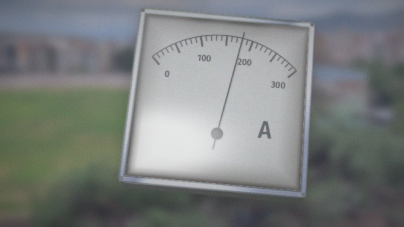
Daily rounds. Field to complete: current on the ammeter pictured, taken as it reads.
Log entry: 180 A
